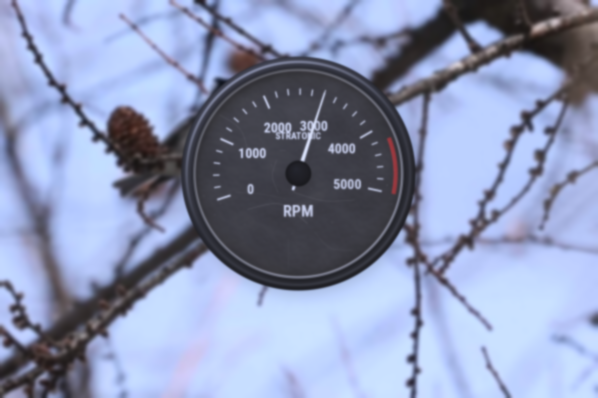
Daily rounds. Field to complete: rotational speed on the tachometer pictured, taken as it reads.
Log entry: 3000 rpm
